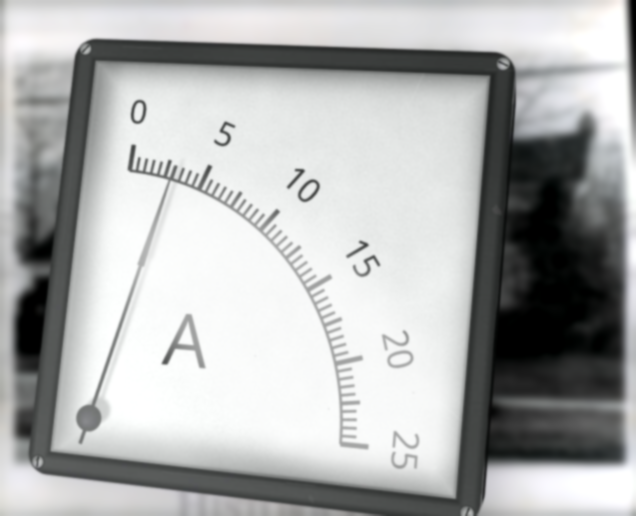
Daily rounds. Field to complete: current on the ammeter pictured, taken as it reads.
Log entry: 3 A
